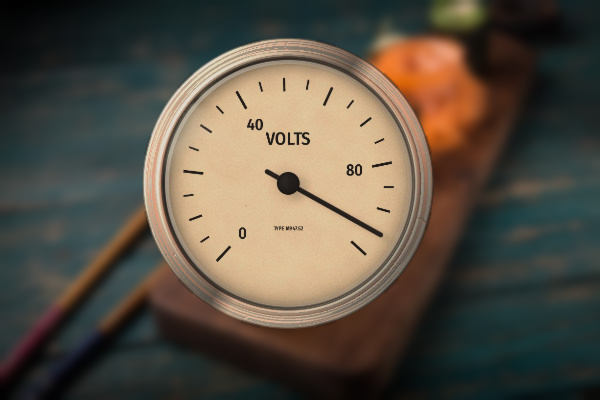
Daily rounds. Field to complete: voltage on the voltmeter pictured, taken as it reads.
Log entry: 95 V
